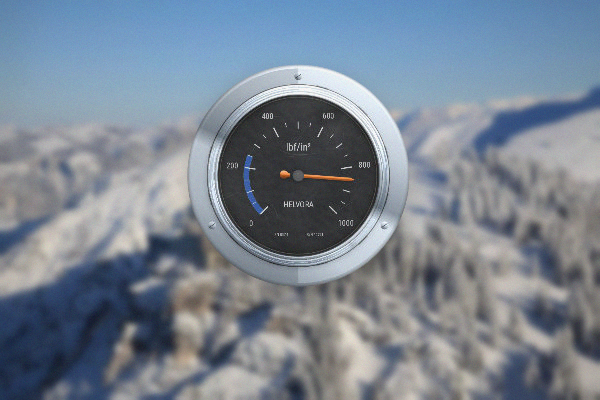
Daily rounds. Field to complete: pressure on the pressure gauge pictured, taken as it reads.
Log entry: 850 psi
